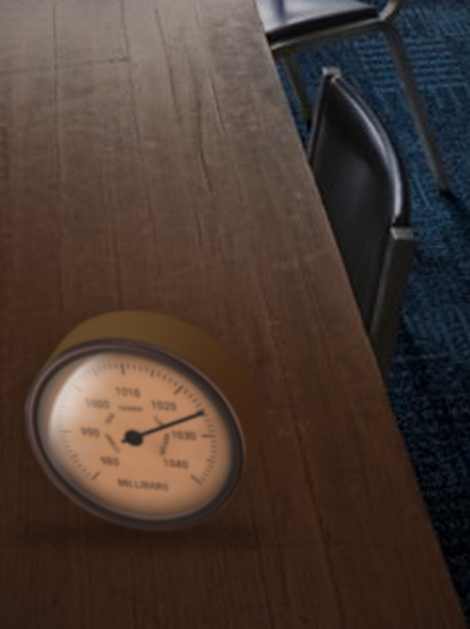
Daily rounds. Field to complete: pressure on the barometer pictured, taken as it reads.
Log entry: 1025 mbar
